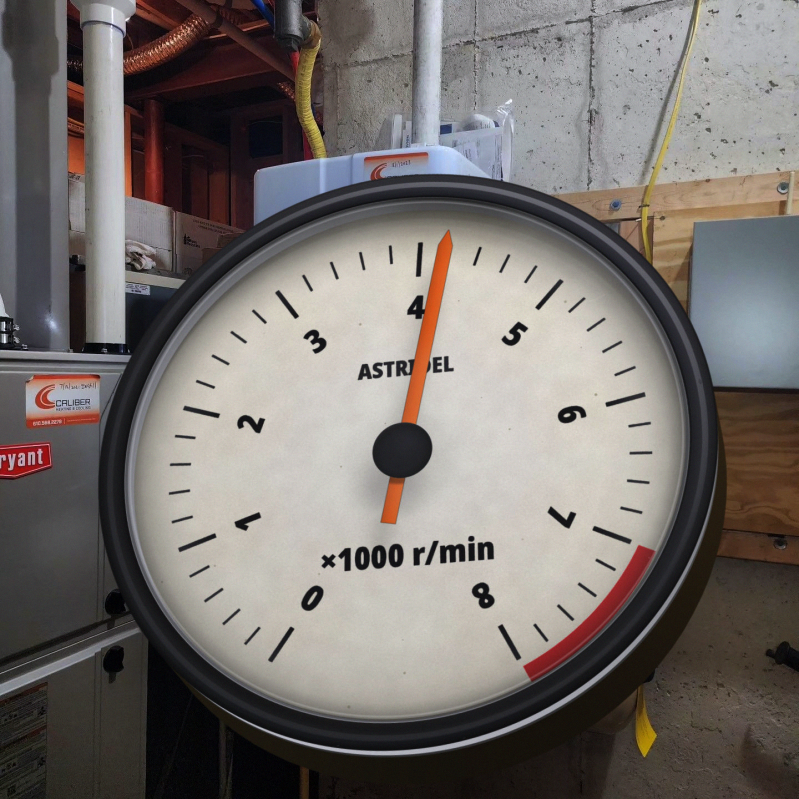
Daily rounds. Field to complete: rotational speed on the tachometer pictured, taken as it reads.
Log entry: 4200 rpm
